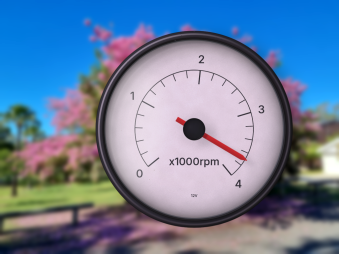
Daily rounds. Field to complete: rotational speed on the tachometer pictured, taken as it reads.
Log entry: 3700 rpm
